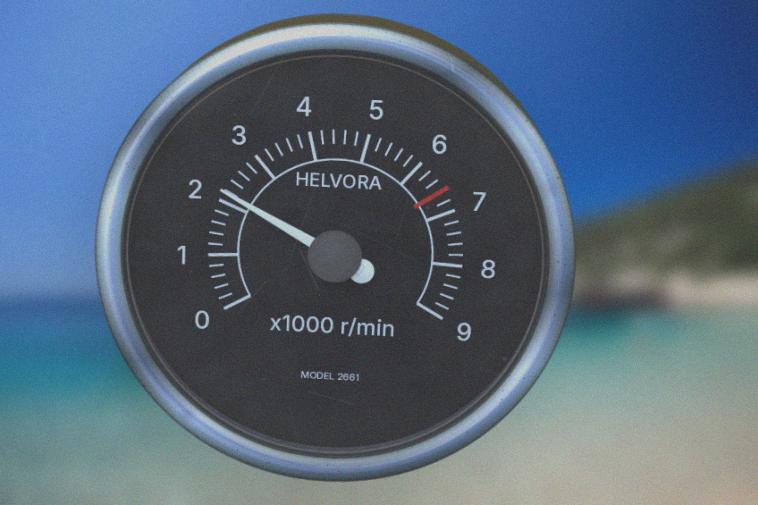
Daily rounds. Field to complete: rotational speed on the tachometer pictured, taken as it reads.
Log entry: 2200 rpm
